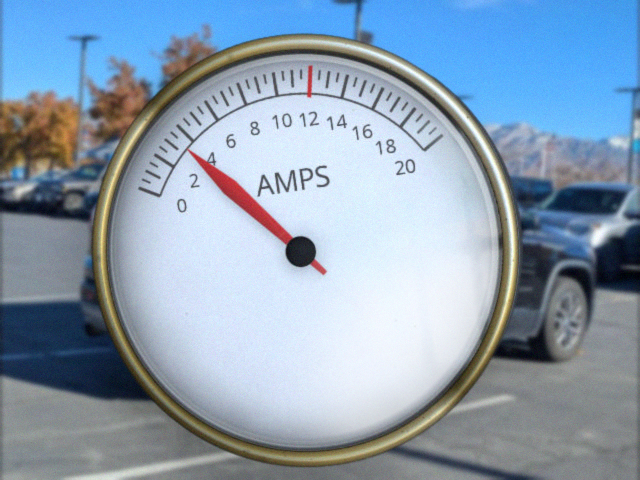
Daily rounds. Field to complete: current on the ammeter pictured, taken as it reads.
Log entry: 3.5 A
